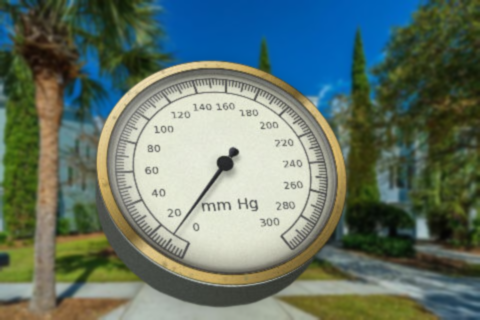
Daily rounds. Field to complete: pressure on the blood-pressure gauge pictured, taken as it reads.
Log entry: 10 mmHg
